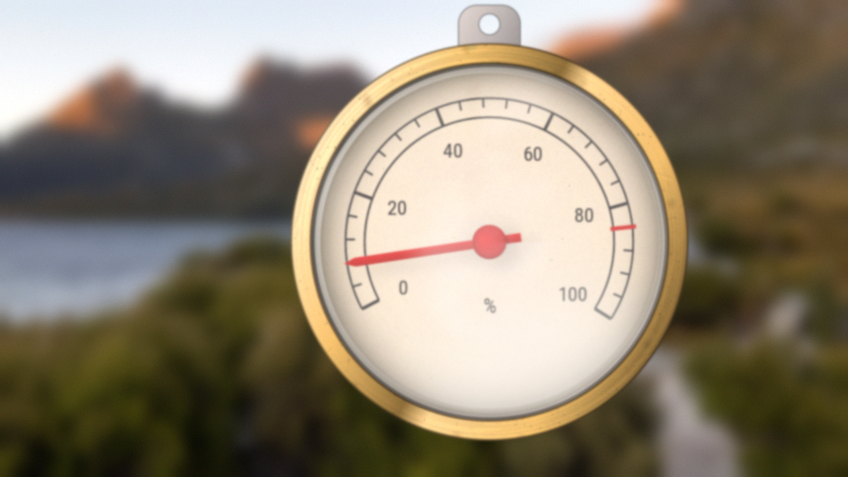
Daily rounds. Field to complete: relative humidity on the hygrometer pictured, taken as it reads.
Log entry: 8 %
